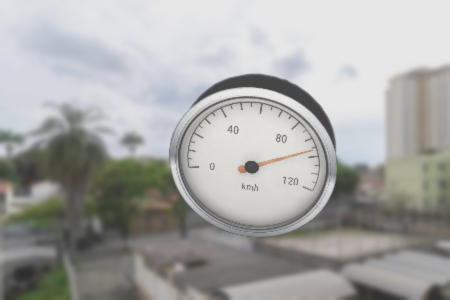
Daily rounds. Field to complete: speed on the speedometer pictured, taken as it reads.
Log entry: 95 km/h
